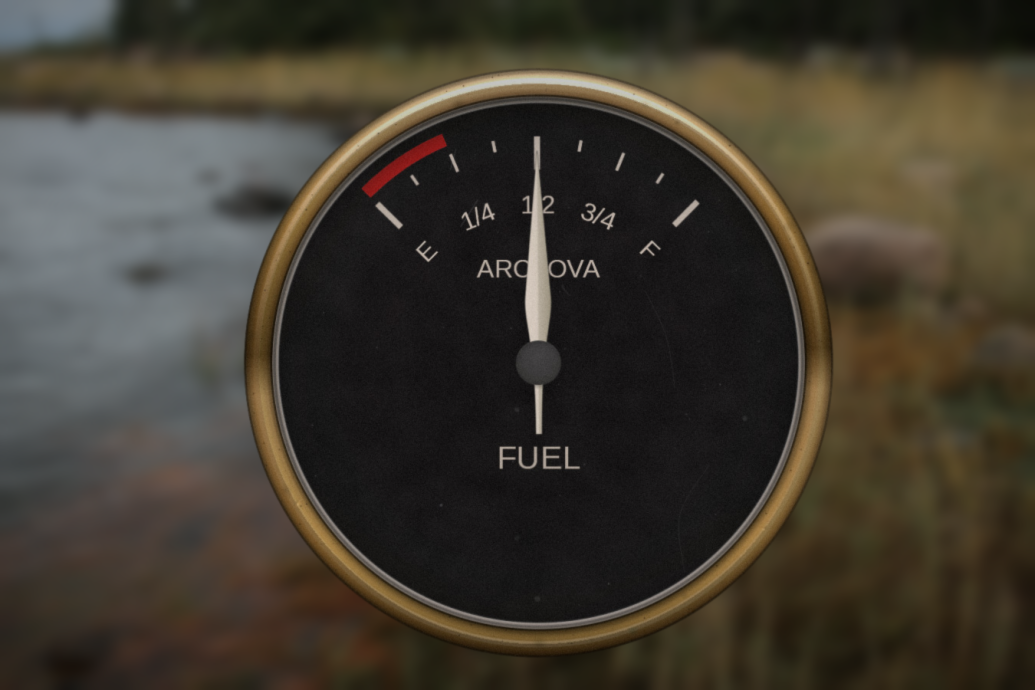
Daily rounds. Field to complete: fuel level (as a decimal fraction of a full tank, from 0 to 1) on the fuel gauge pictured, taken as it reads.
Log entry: 0.5
